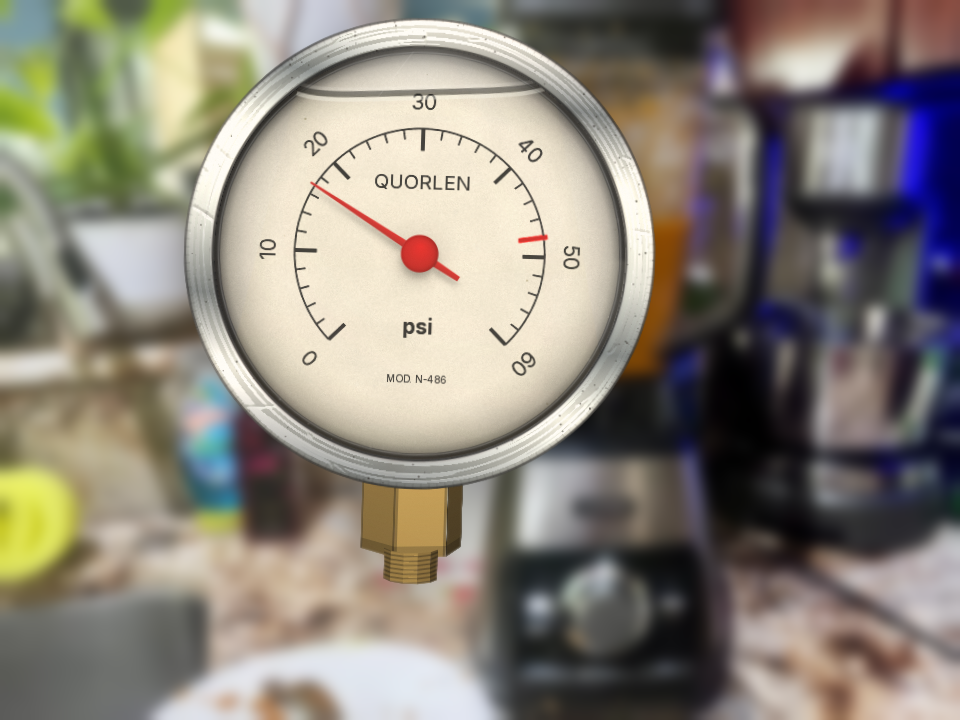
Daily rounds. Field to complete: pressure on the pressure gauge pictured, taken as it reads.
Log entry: 17 psi
